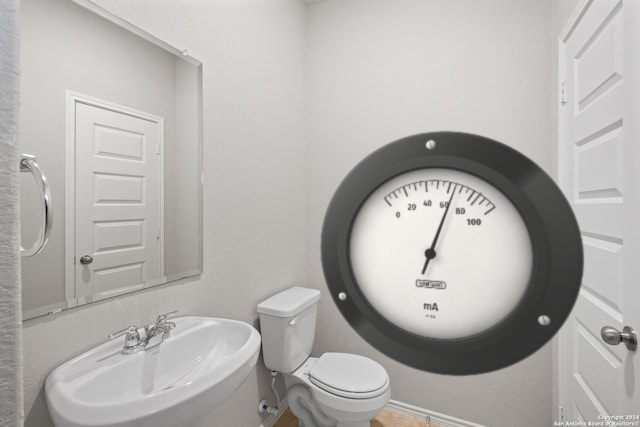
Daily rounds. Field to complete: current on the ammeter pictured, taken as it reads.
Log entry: 65 mA
